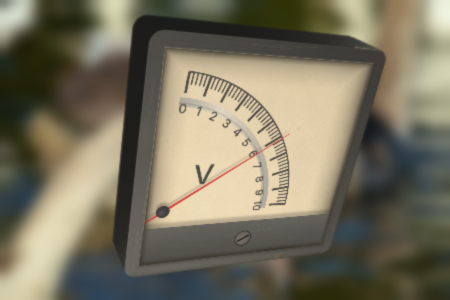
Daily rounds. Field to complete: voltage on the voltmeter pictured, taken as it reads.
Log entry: 6 V
